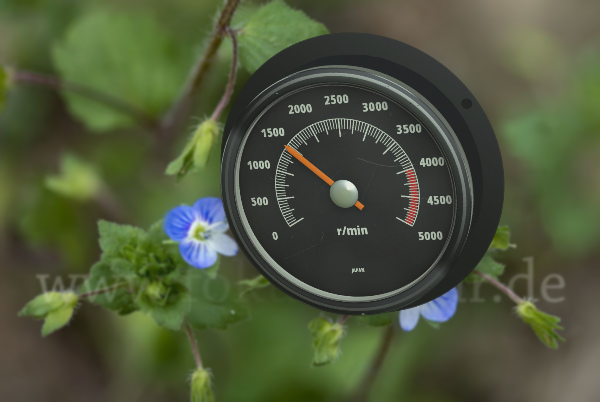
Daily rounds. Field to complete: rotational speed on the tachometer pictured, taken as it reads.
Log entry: 1500 rpm
